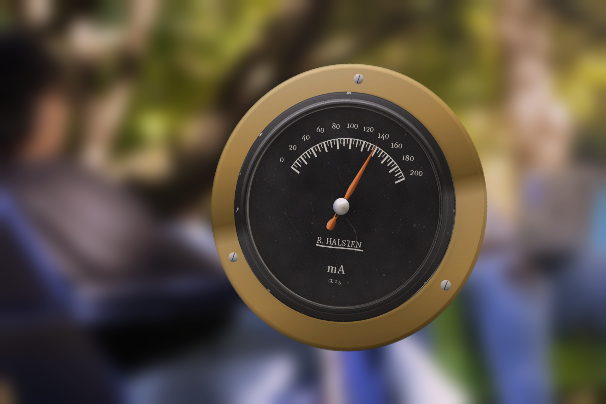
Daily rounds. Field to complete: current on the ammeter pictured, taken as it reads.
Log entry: 140 mA
